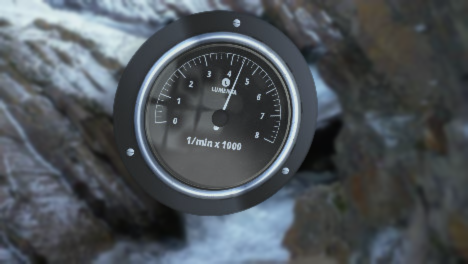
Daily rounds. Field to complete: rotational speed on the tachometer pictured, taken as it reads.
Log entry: 4400 rpm
